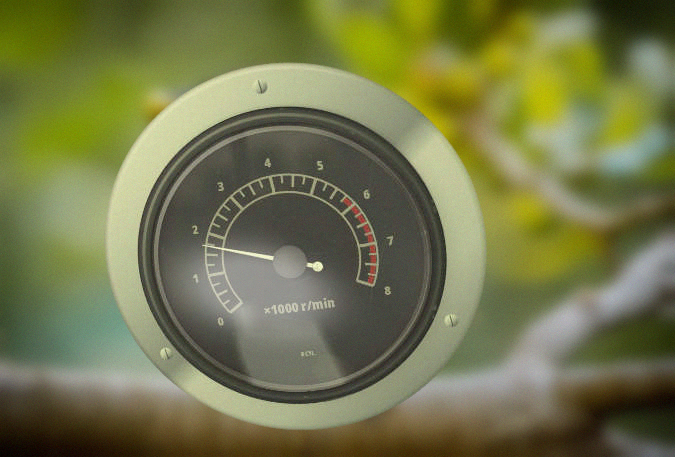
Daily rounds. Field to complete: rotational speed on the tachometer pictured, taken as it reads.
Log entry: 1750 rpm
